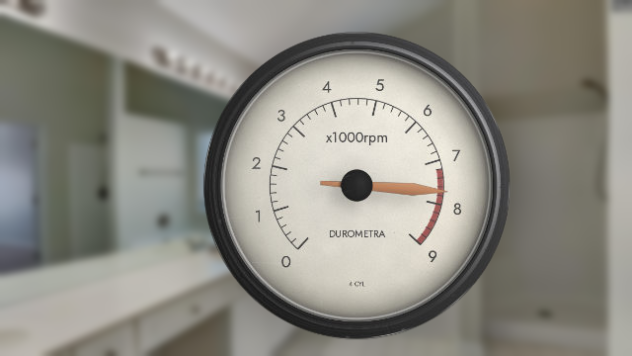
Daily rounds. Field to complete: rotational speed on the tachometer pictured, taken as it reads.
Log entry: 7700 rpm
